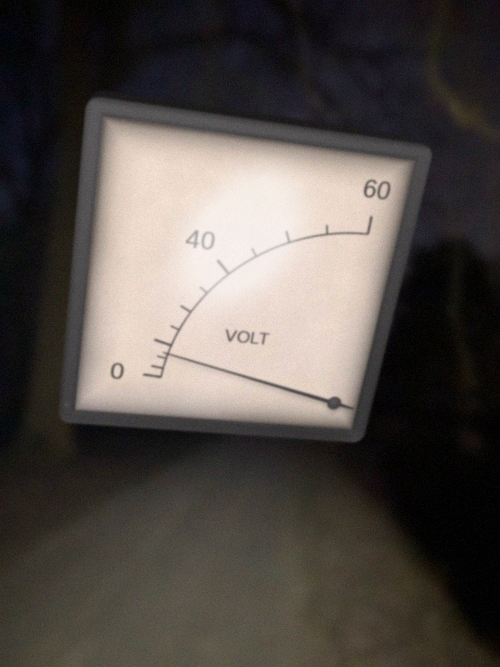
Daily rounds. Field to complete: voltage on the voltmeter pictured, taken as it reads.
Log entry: 17.5 V
